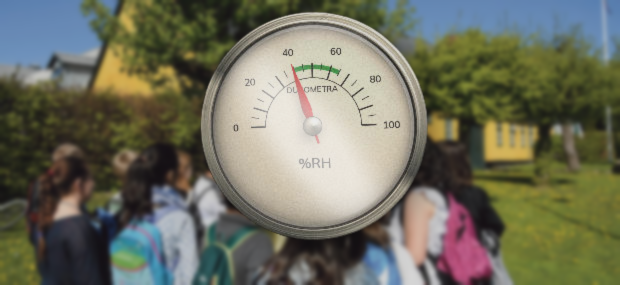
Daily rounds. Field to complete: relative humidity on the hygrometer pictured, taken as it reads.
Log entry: 40 %
